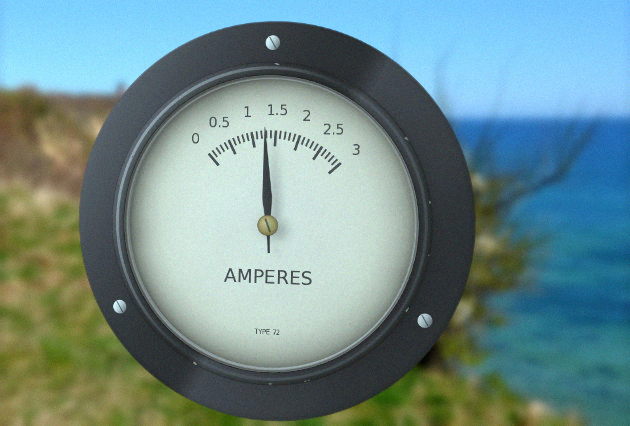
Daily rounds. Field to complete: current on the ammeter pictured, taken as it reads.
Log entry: 1.3 A
